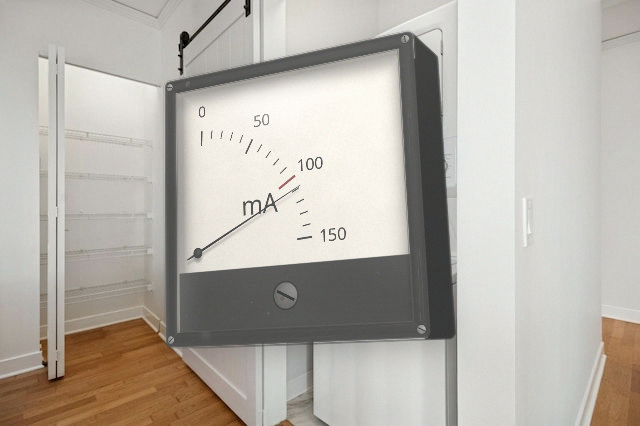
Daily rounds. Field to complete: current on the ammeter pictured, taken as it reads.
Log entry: 110 mA
